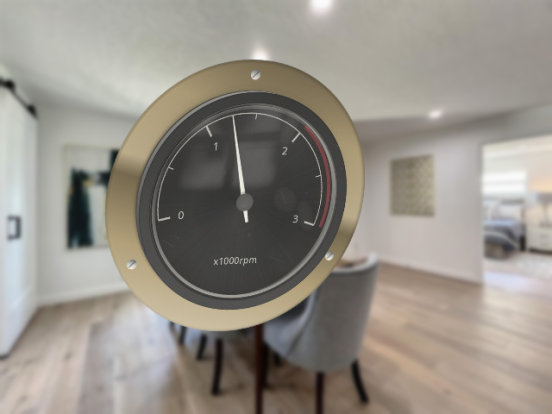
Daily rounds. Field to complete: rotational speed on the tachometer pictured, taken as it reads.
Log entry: 1250 rpm
